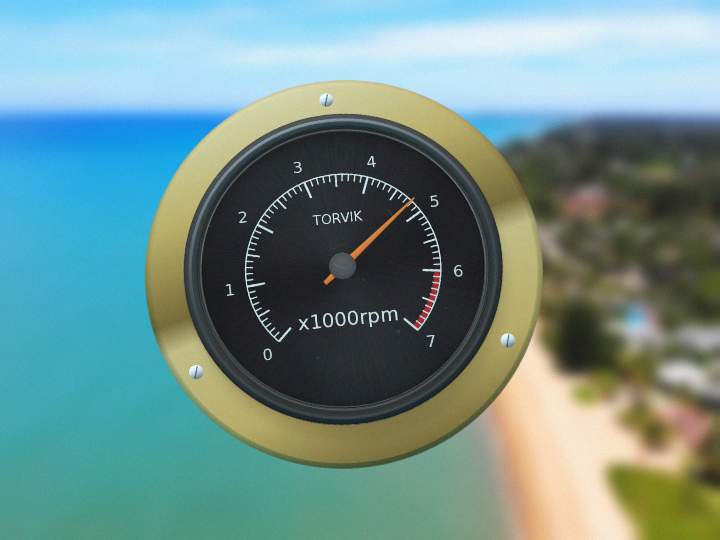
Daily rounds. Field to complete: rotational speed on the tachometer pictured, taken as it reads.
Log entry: 4800 rpm
